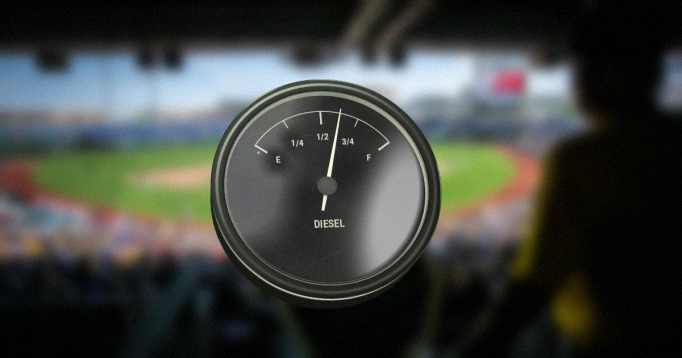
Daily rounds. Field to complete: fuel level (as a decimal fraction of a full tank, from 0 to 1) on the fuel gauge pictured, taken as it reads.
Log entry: 0.625
